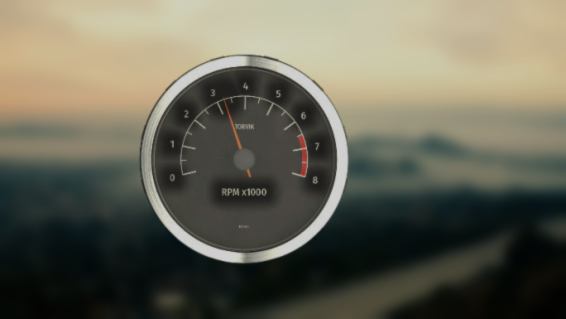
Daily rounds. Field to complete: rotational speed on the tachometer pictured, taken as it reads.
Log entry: 3250 rpm
